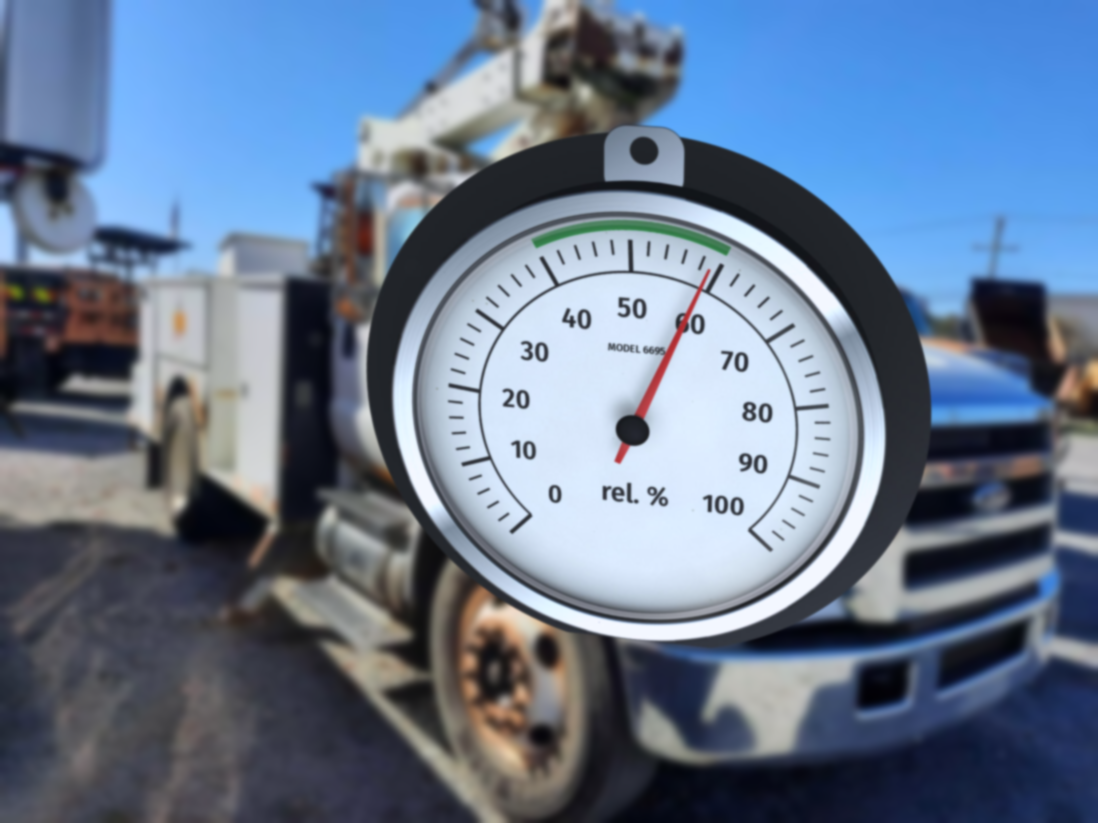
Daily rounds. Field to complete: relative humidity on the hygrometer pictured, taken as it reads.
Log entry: 59 %
